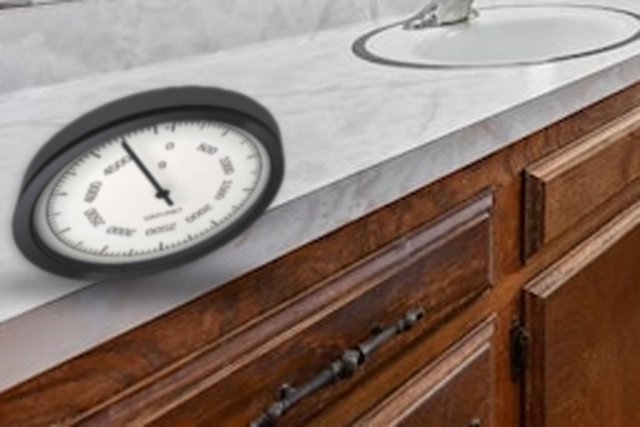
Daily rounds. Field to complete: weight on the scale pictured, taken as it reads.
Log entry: 4750 g
